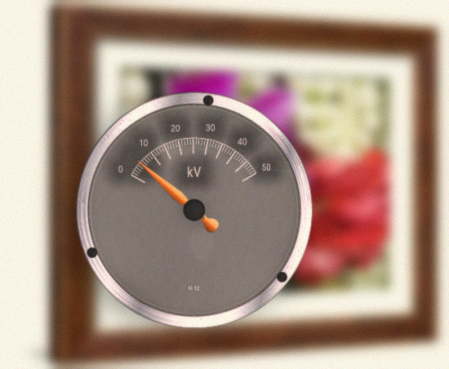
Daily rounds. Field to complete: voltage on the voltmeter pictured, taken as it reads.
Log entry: 5 kV
